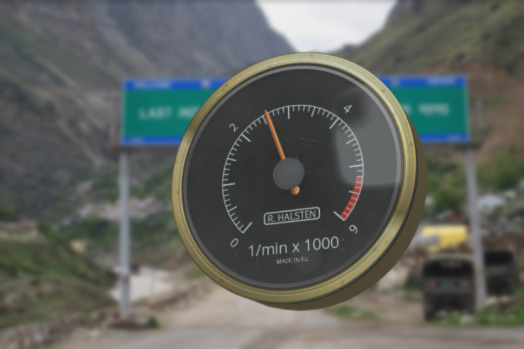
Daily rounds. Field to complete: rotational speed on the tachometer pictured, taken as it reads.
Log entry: 2600 rpm
